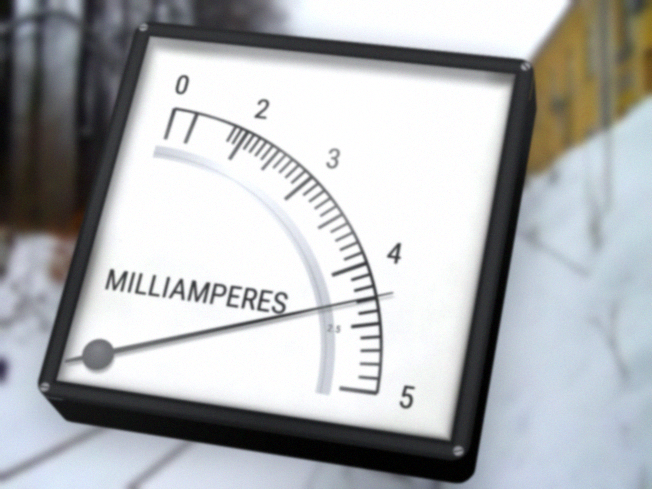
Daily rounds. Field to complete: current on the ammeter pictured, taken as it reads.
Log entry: 4.3 mA
